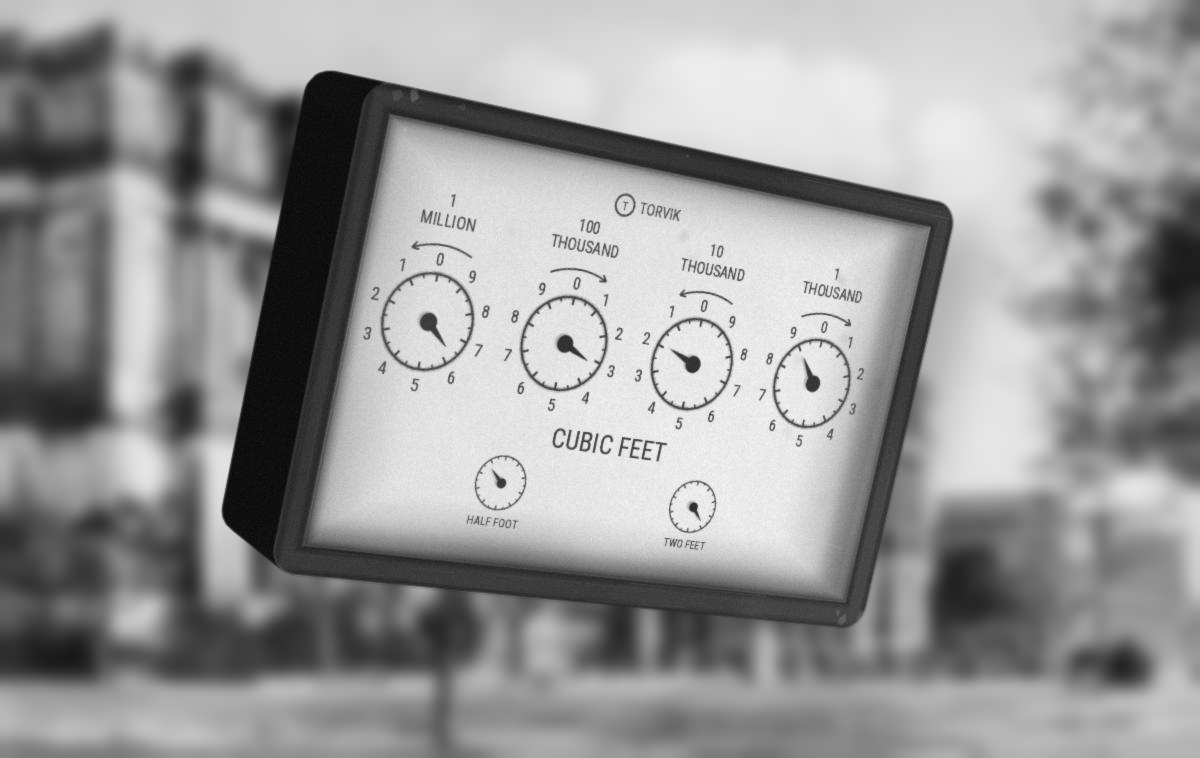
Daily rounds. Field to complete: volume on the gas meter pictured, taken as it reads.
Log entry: 631900 ft³
